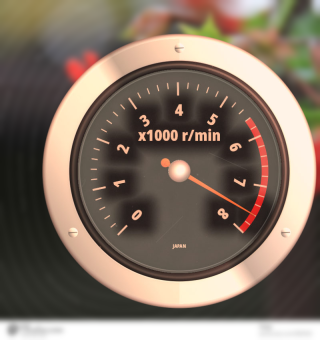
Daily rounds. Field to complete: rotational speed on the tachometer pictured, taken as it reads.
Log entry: 7600 rpm
